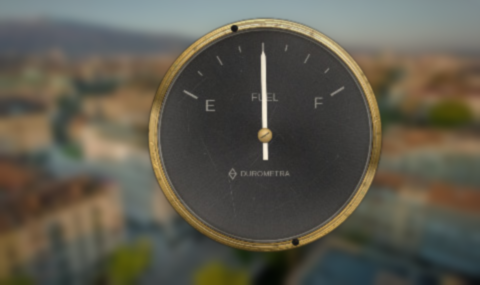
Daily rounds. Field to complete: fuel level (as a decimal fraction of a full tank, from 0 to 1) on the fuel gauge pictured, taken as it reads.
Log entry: 0.5
